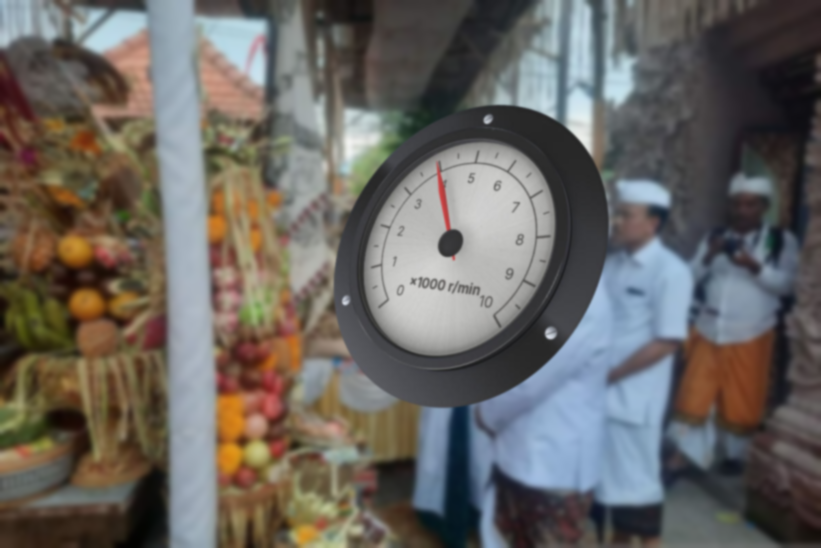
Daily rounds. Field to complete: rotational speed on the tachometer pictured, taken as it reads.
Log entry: 4000 rpm
